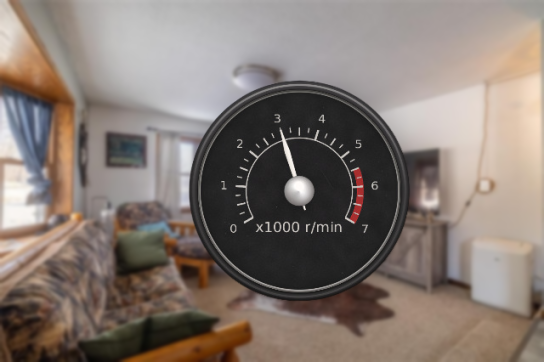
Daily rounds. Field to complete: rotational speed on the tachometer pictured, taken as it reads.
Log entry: 3000 rpm
